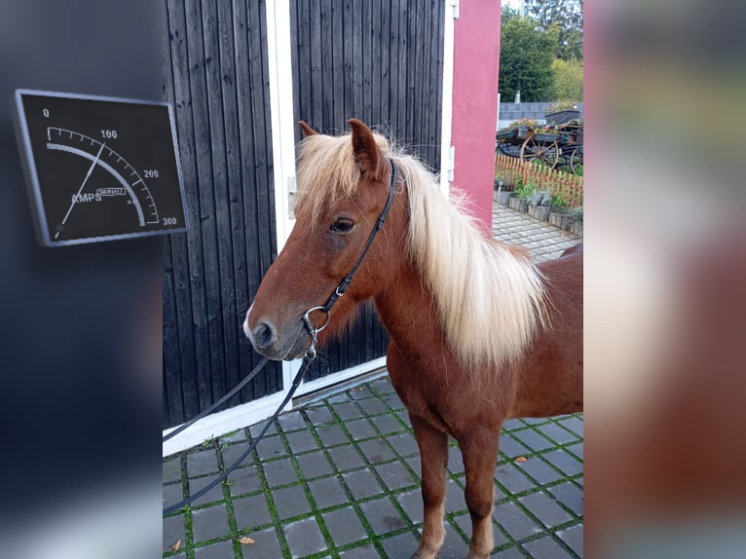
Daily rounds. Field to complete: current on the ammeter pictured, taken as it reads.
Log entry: 100 A
